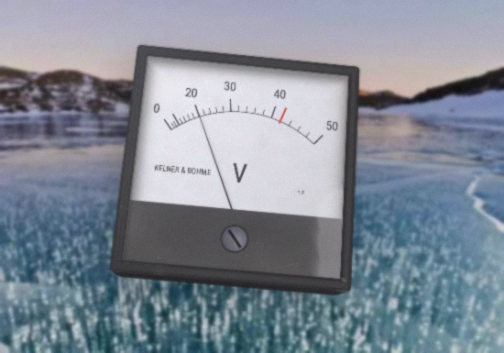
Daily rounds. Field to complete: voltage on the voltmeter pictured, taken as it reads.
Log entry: 20 V
